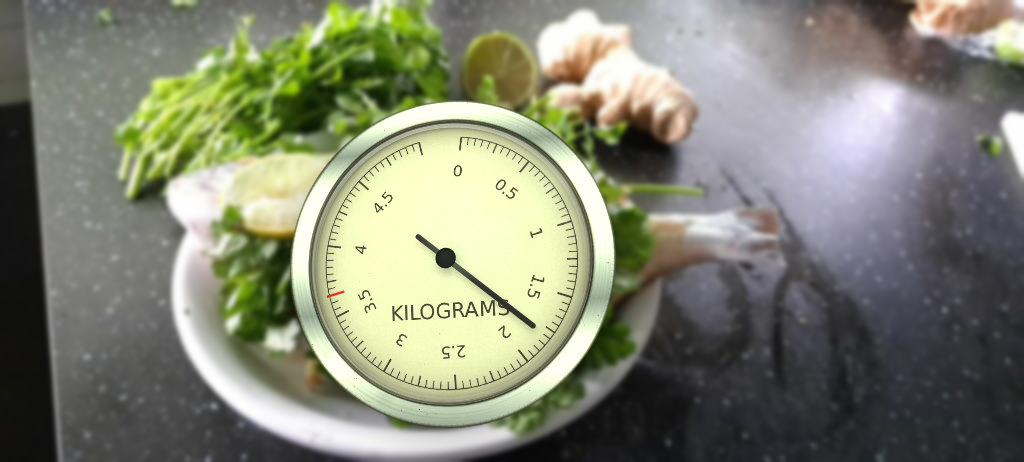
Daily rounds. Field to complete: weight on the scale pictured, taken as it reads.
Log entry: 1.8 kg
